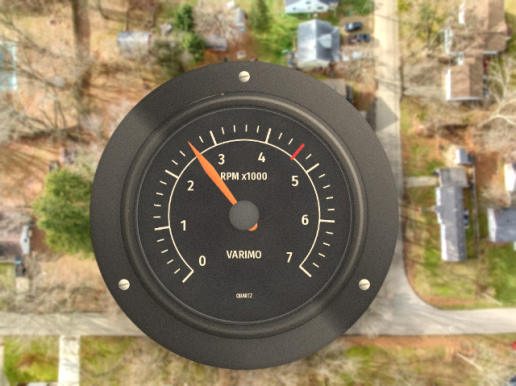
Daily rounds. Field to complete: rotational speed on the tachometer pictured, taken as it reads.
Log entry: 2600 rpm
